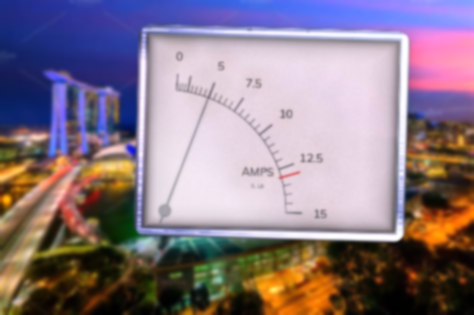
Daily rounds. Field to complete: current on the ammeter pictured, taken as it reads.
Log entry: 5 A
